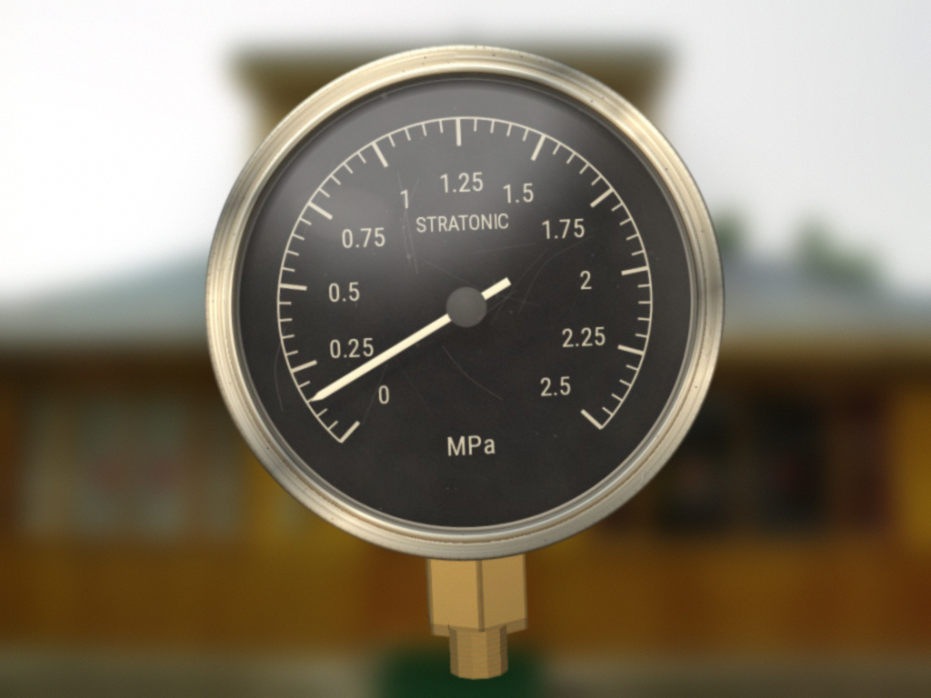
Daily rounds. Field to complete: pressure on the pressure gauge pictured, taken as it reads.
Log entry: 0.15 MPa
